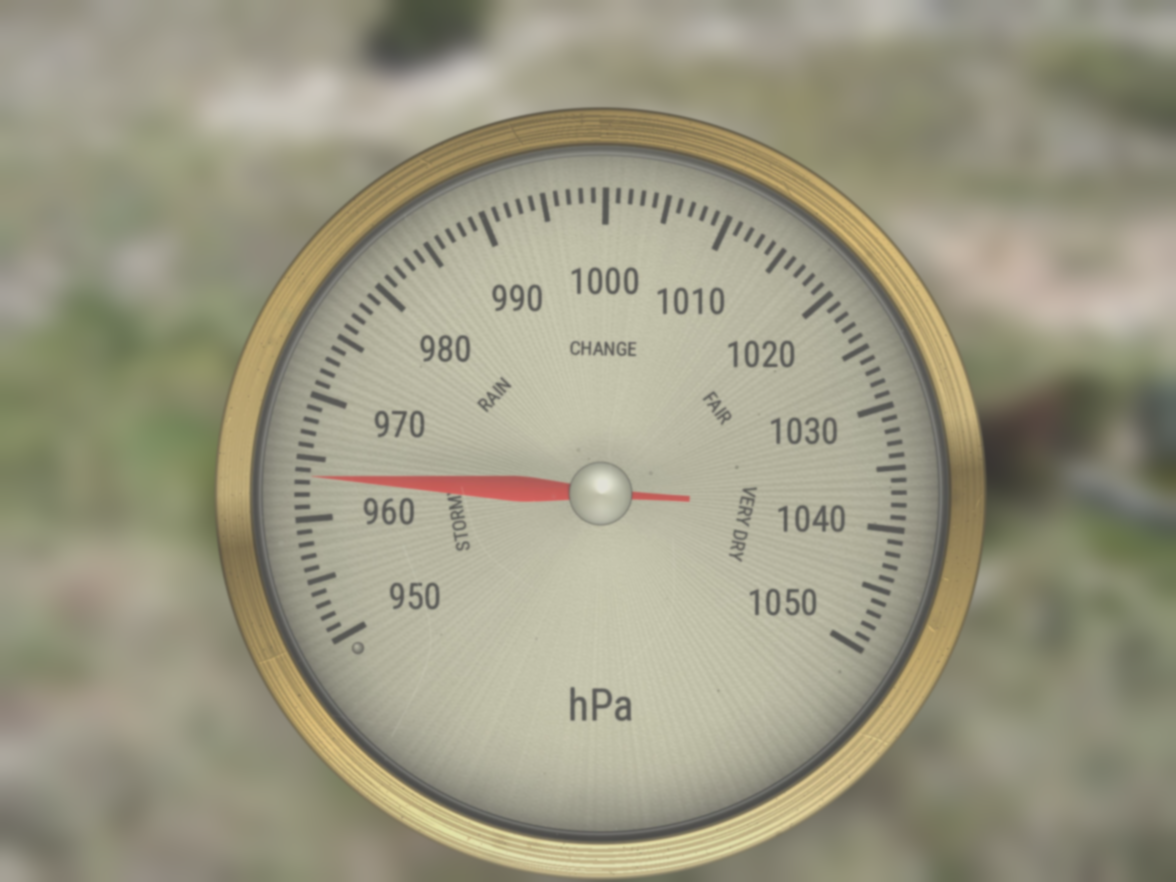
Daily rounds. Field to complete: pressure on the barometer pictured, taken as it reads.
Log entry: 963.5 hPa
